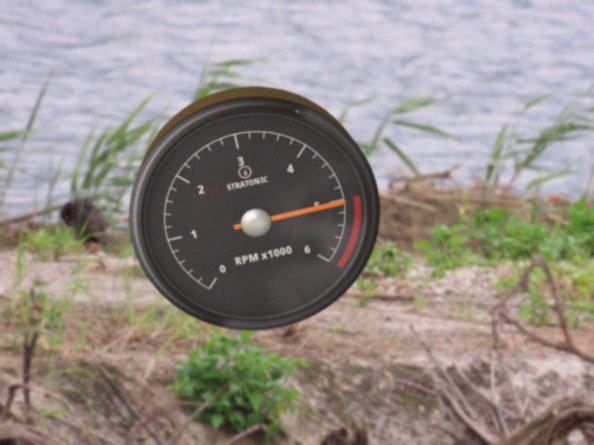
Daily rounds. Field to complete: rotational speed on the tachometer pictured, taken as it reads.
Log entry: 5000 rpm
